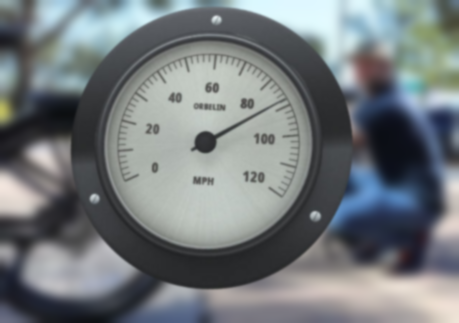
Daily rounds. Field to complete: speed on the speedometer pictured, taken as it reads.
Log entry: 88 mph
